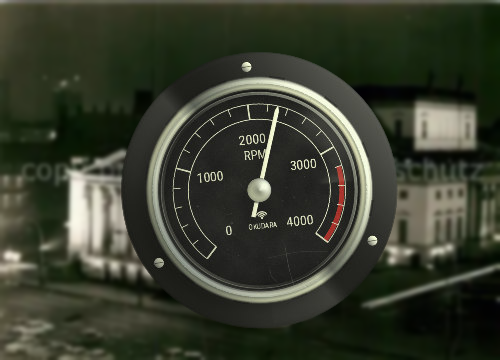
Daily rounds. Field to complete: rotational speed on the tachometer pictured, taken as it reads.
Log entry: 2300 rpm
